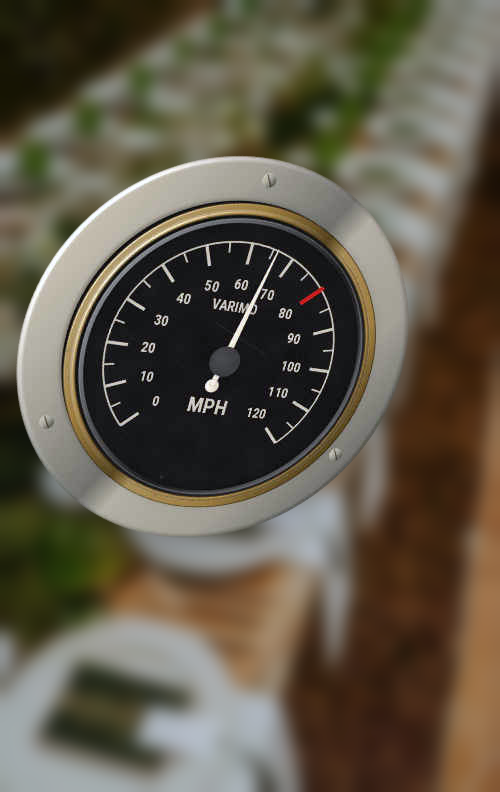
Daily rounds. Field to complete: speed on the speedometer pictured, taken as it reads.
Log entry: 65 mph
